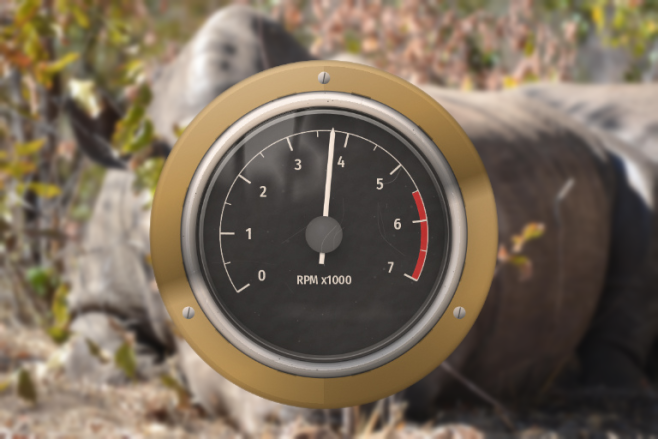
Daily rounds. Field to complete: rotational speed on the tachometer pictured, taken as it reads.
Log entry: 3750 rpm
